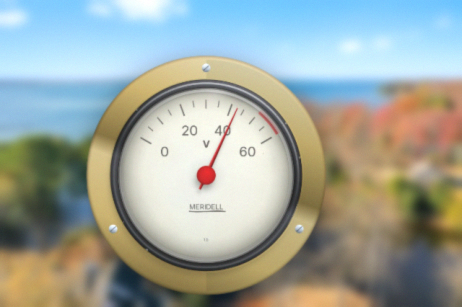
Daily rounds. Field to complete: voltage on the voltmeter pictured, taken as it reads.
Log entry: 42.5 V
